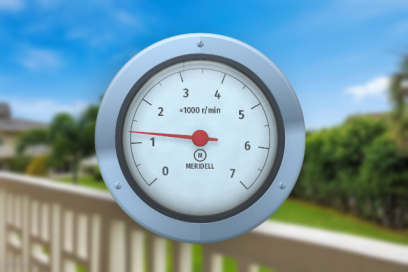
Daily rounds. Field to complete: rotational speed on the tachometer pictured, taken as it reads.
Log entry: 1250 rpm
